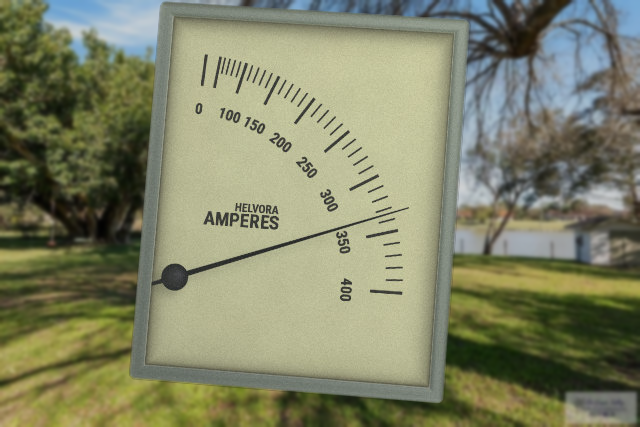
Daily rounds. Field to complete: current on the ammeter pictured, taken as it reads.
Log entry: 335 A
